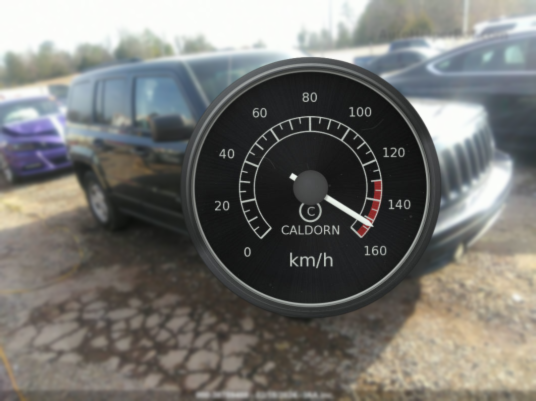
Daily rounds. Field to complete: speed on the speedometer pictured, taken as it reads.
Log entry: 152.5 km/h
